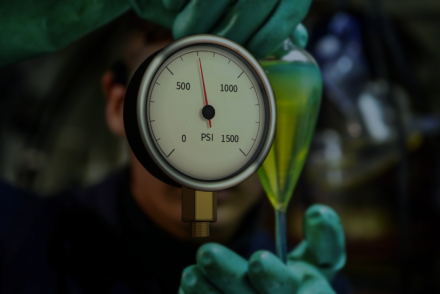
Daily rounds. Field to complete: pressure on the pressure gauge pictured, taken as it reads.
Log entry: 700 psi
